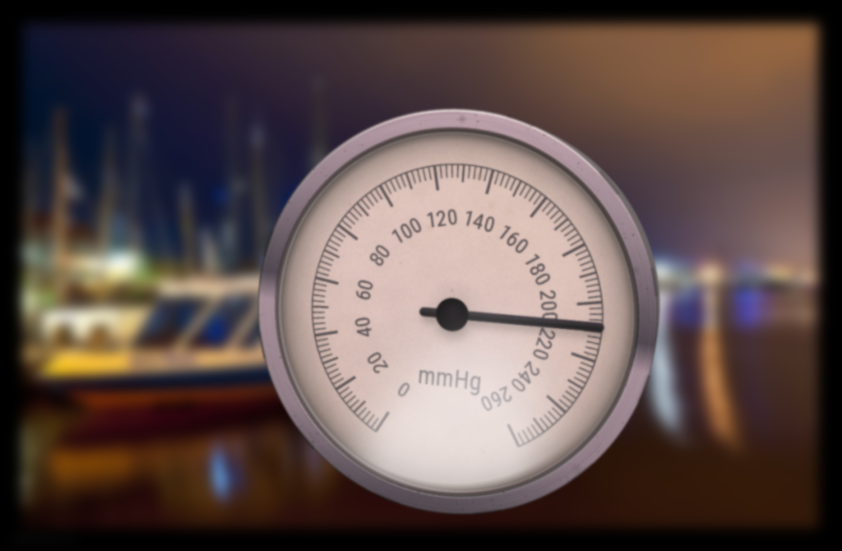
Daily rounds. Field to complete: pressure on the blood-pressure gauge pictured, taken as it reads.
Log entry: 208 mmHg
